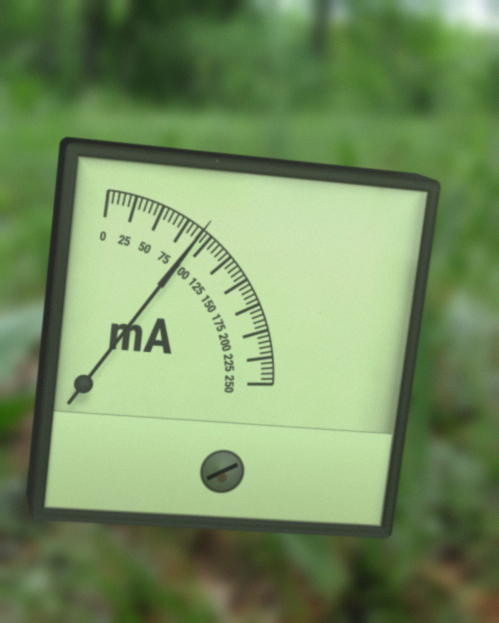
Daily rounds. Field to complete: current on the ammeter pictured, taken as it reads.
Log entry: 90 mA
